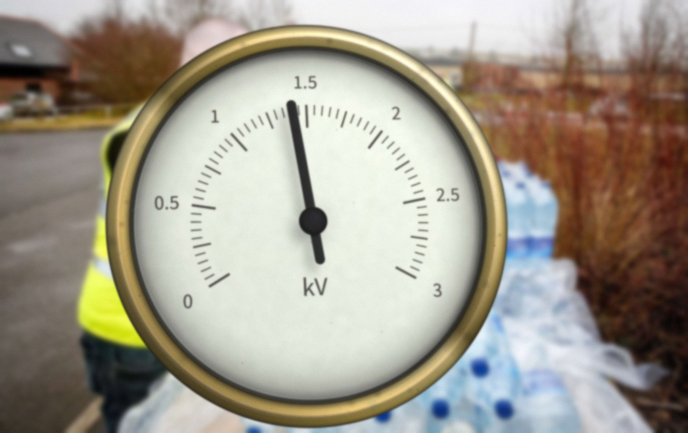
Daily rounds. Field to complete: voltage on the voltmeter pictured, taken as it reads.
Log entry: 1.4 kV
